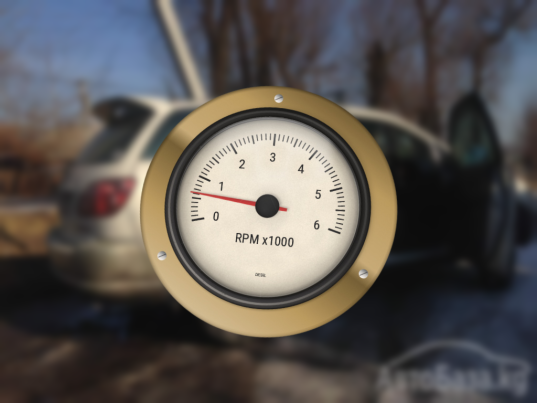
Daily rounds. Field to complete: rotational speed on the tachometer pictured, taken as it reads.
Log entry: 600 rpm
